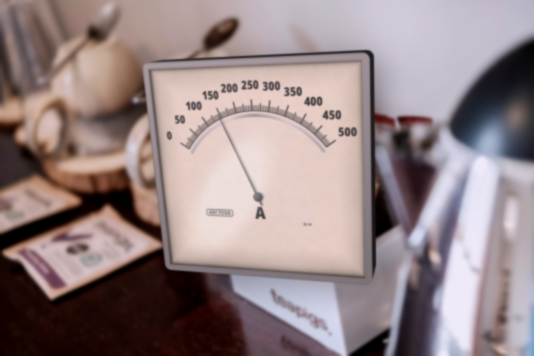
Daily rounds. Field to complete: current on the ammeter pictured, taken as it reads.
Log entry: 150 A
